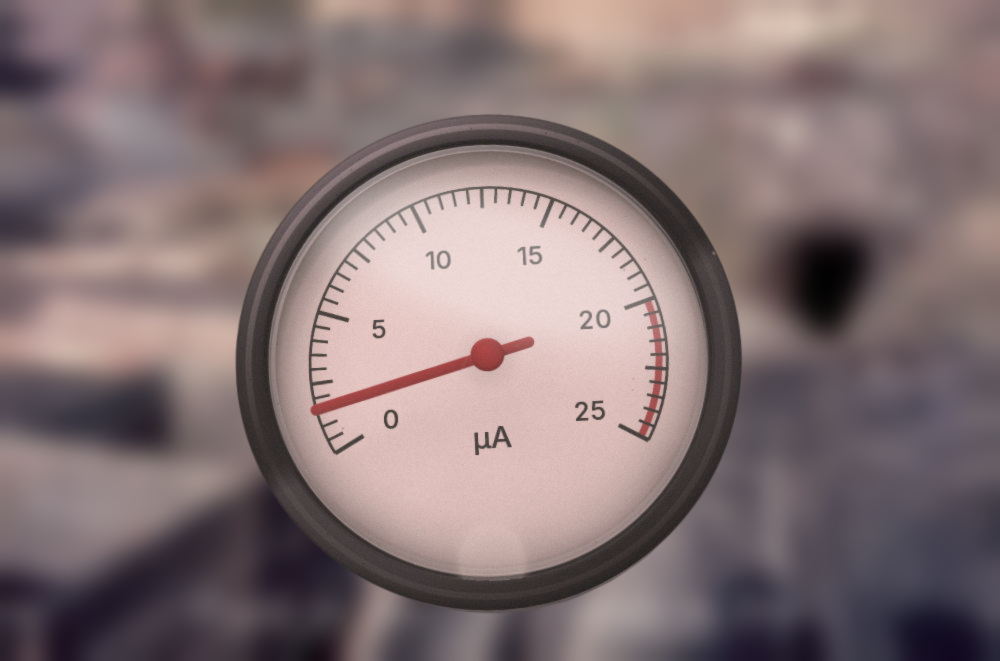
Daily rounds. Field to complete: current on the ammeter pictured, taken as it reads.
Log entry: 1.5 µA
